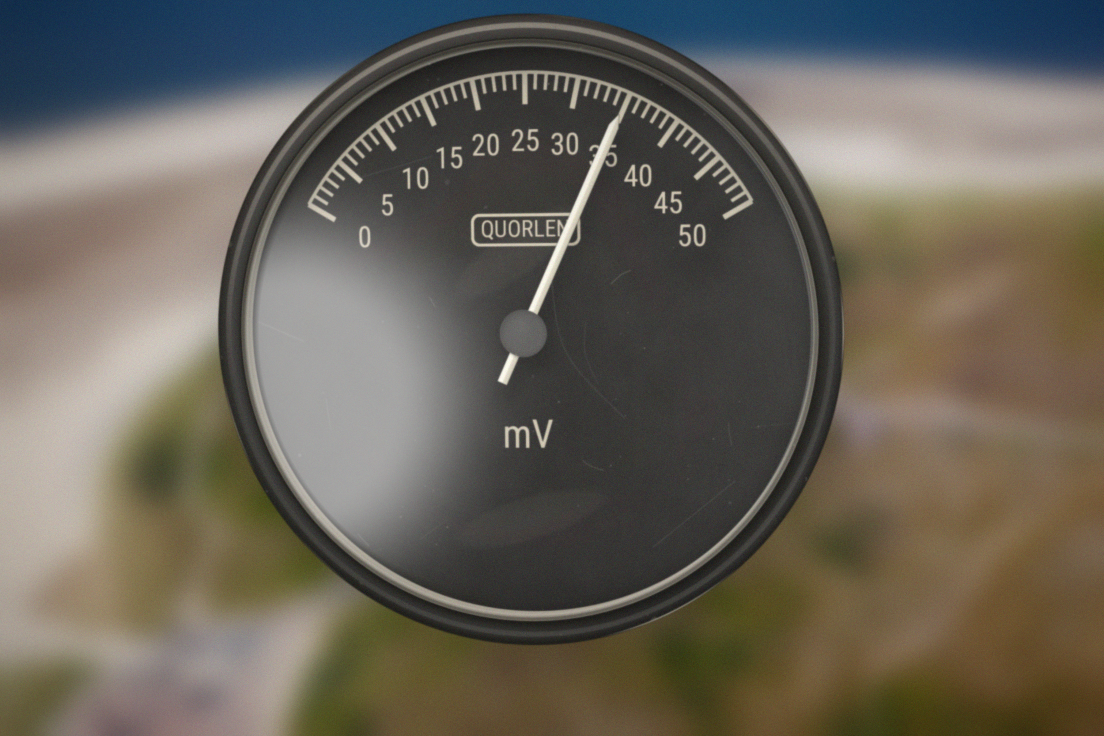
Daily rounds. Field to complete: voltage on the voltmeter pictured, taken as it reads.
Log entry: 35 mV
